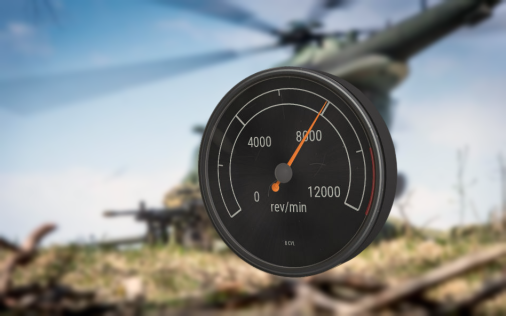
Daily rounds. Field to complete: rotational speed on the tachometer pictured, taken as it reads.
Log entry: 8000 rpm
